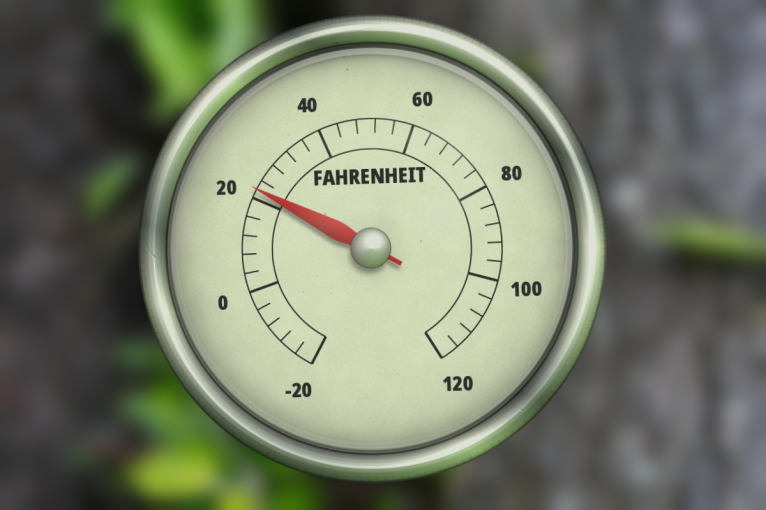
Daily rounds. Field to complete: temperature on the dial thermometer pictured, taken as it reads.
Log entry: 22 °F
